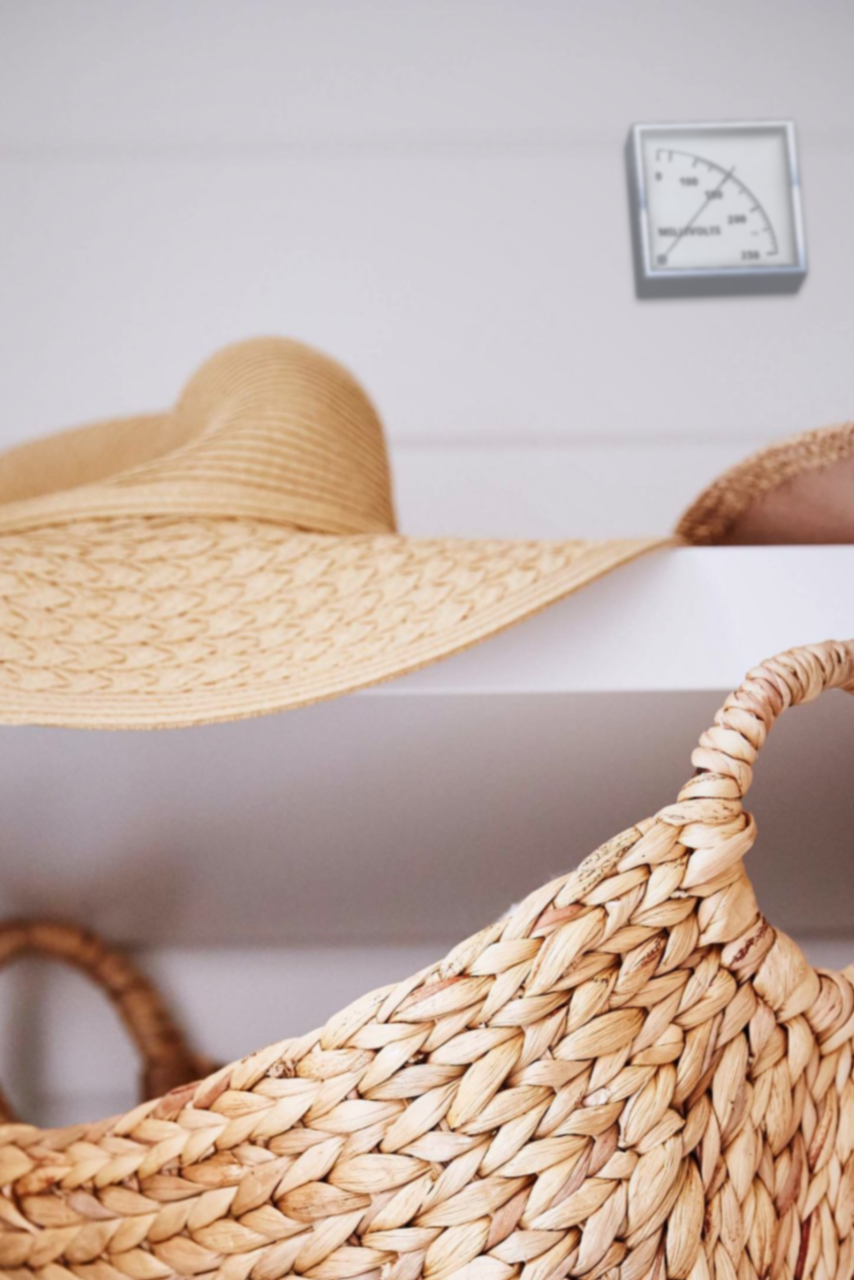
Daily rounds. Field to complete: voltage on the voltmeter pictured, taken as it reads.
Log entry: 150 mV
